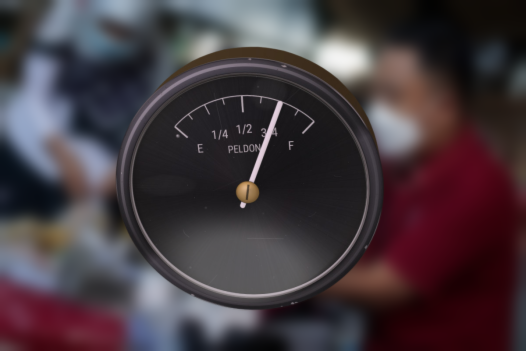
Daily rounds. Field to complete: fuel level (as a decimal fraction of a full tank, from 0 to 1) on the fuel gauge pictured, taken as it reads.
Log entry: 0.75
